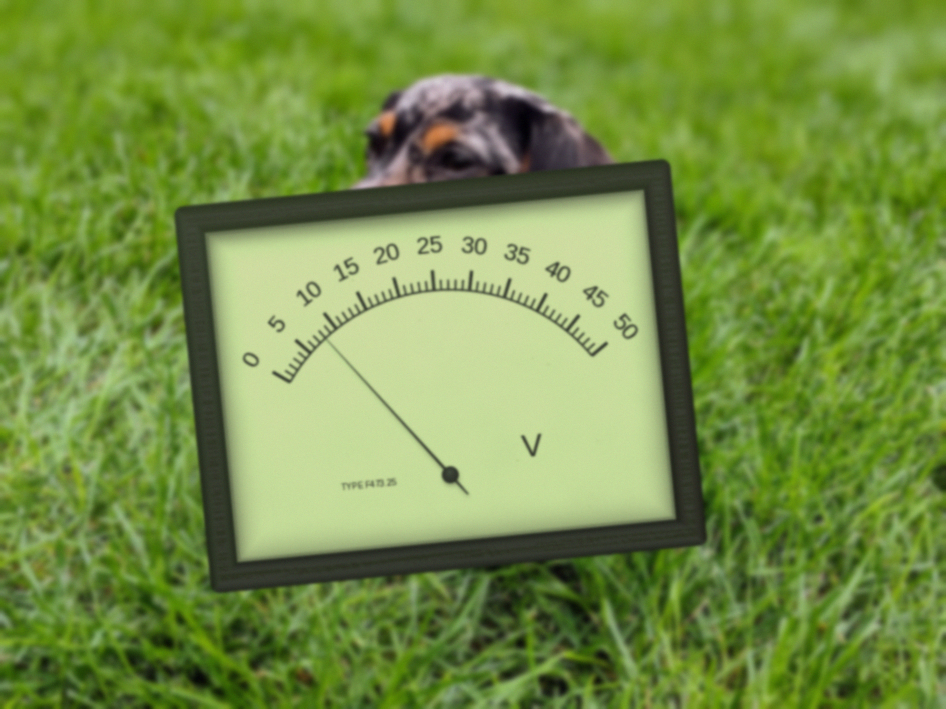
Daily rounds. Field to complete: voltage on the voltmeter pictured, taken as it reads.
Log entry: 8 V
